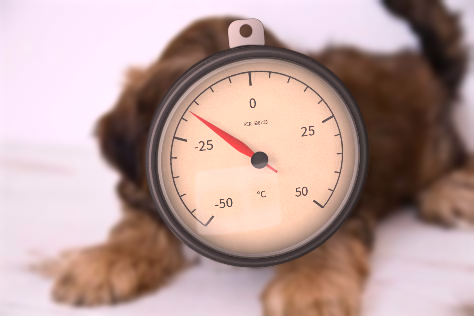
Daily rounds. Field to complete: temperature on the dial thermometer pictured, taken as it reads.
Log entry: -17.5 °C
